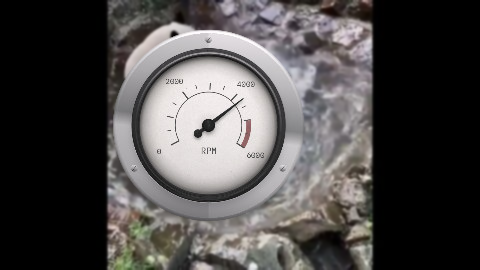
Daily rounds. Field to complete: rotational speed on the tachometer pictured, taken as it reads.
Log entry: 4250 rpm
